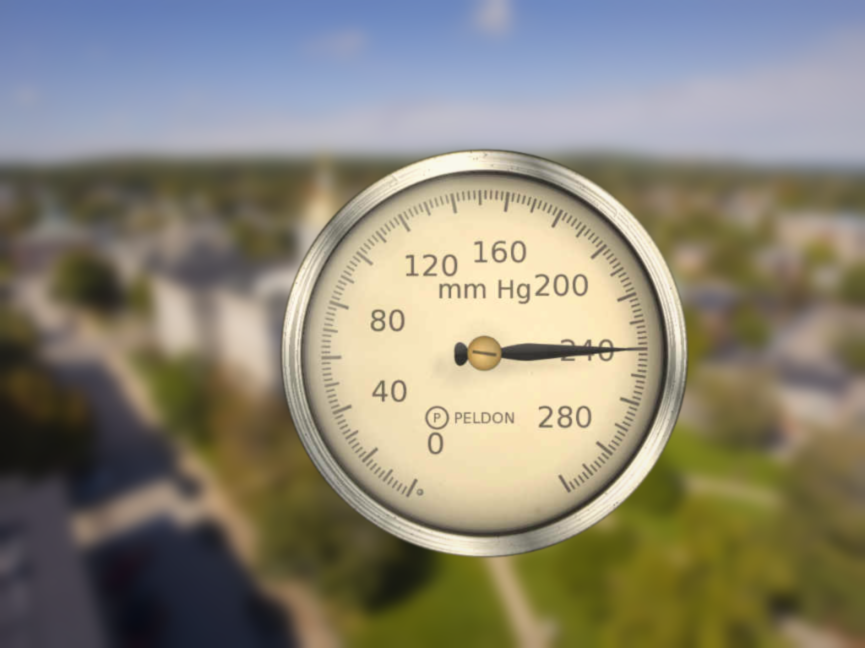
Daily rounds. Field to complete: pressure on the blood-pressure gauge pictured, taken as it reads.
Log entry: 240 mmHg
